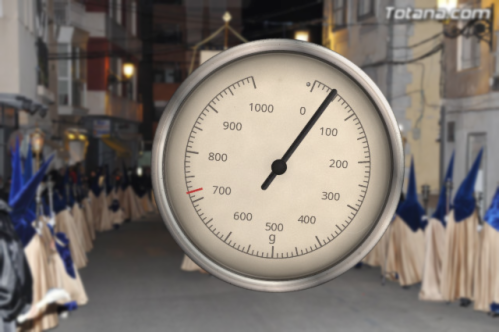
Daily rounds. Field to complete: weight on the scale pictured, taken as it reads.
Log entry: 40 g
